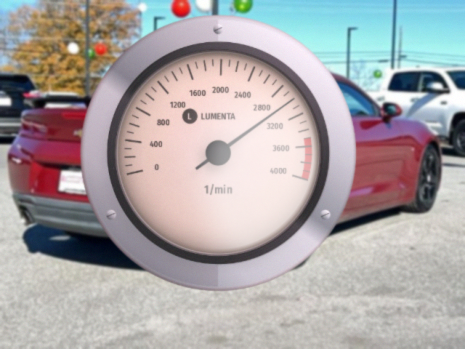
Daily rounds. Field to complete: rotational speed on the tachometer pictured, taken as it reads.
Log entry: 3000 rpm
